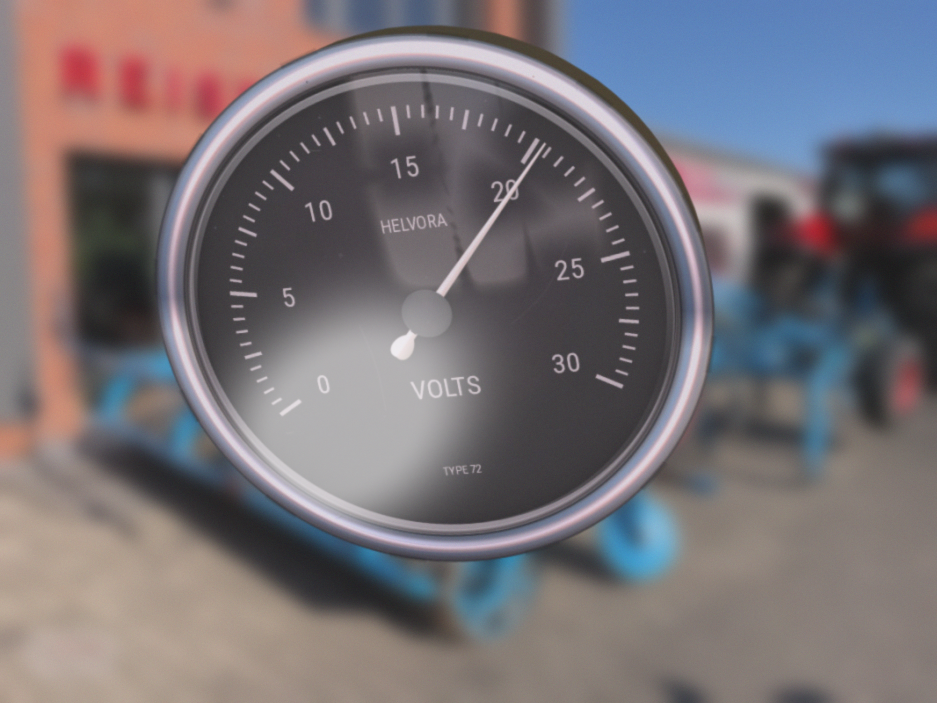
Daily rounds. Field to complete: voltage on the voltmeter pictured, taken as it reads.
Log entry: 20.25 V
